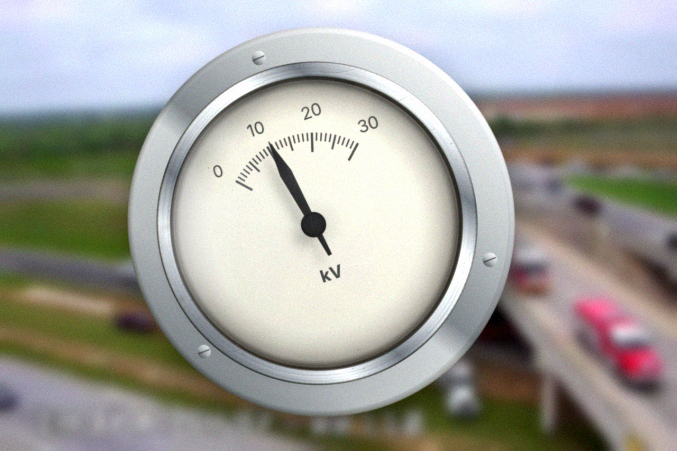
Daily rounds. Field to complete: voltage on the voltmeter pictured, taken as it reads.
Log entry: 11 kV
